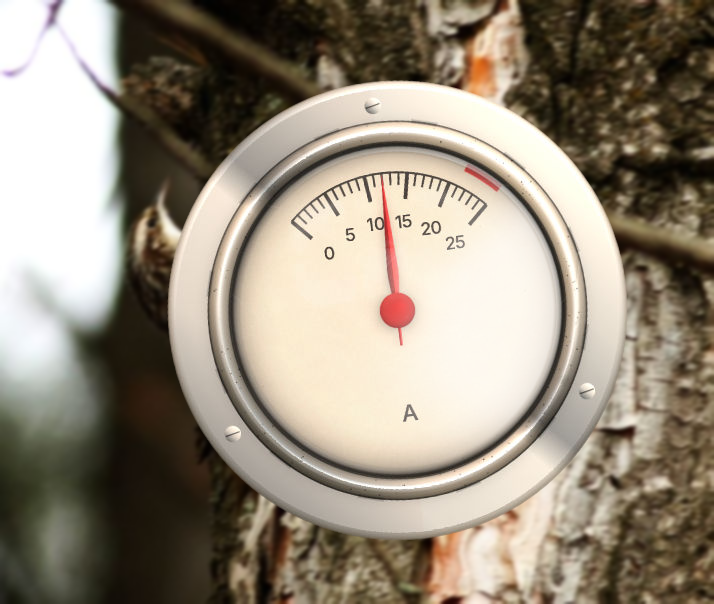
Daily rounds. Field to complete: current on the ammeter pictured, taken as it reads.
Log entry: 12 A
